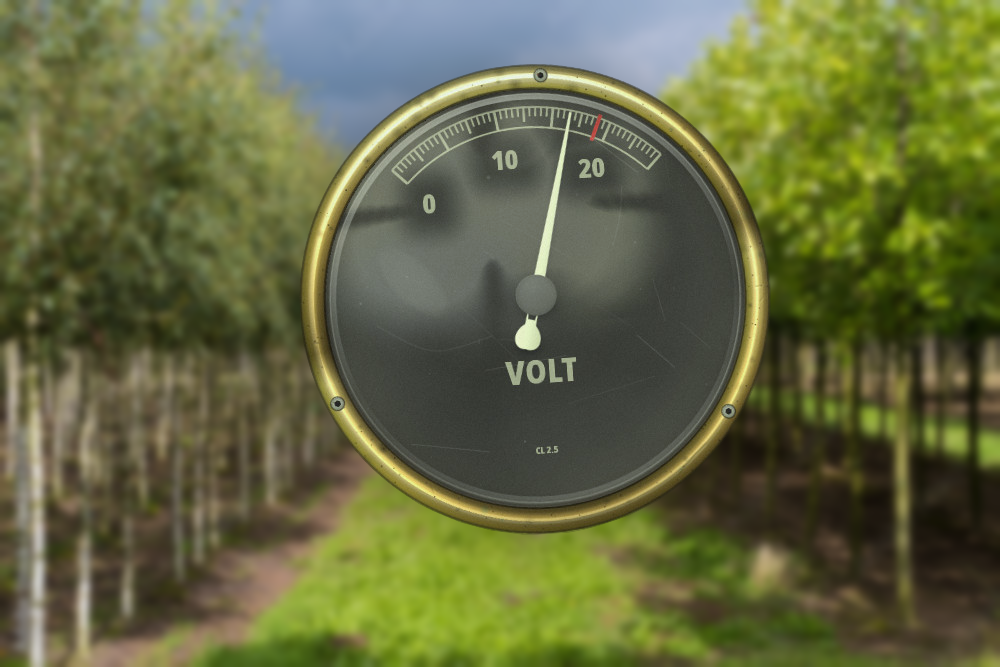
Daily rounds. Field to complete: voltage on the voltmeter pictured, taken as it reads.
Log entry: 16.5 V
